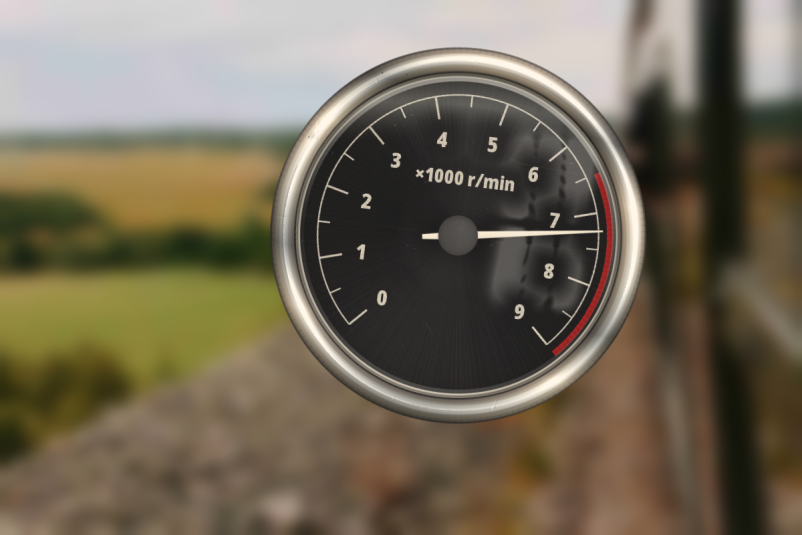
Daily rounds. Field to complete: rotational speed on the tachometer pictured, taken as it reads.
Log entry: 7250 rpm
